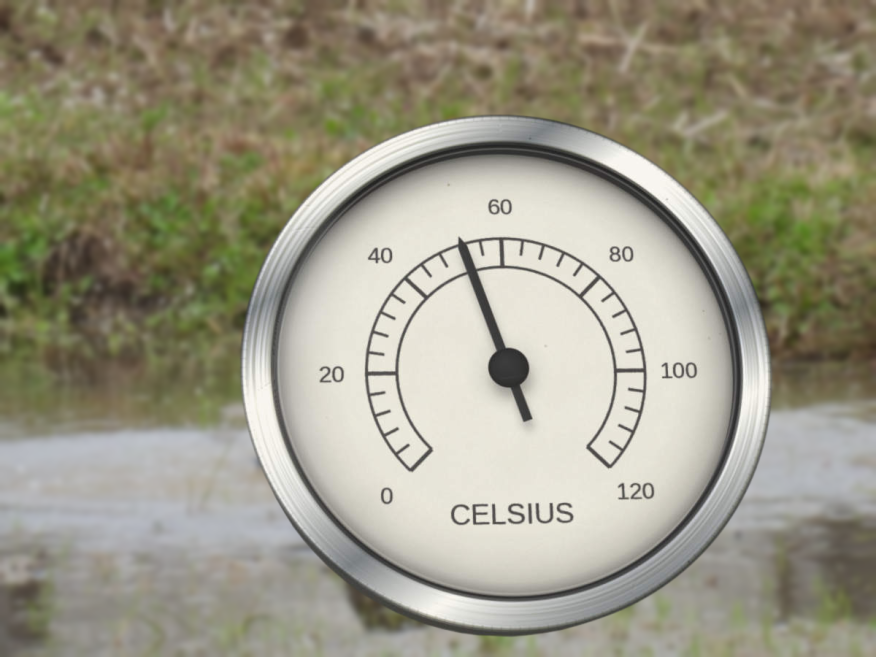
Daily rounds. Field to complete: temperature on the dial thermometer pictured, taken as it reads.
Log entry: 52 °C
